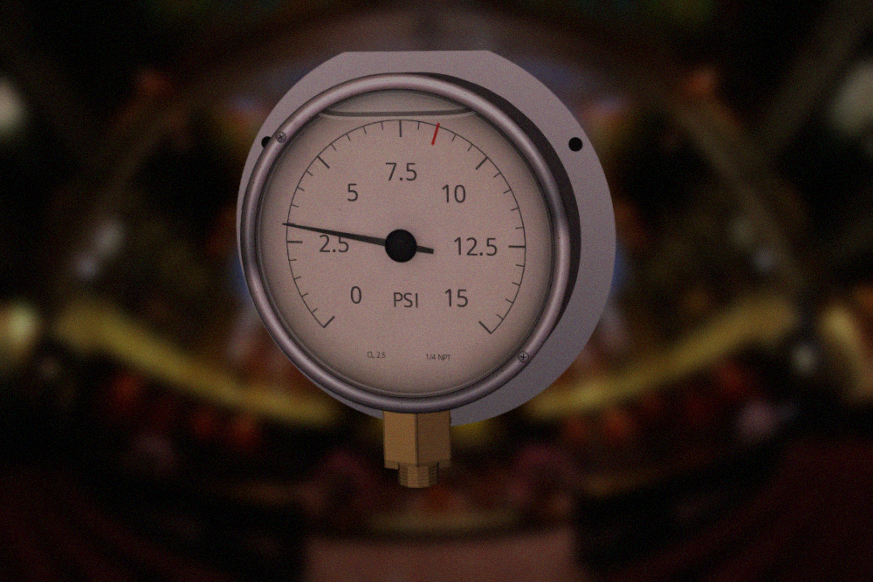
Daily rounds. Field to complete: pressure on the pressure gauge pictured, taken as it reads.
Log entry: 3 psi
